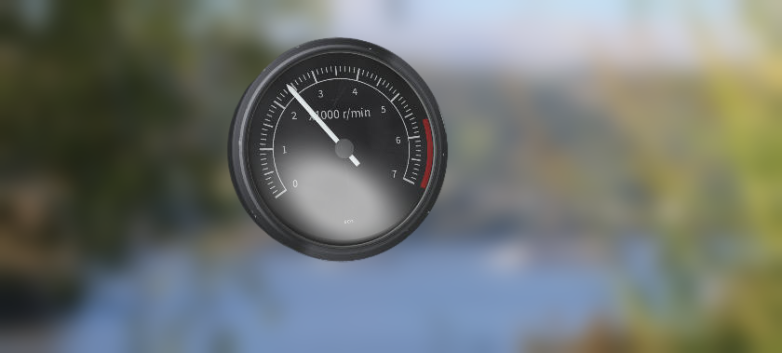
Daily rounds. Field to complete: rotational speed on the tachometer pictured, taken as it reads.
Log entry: 2400 rpm
